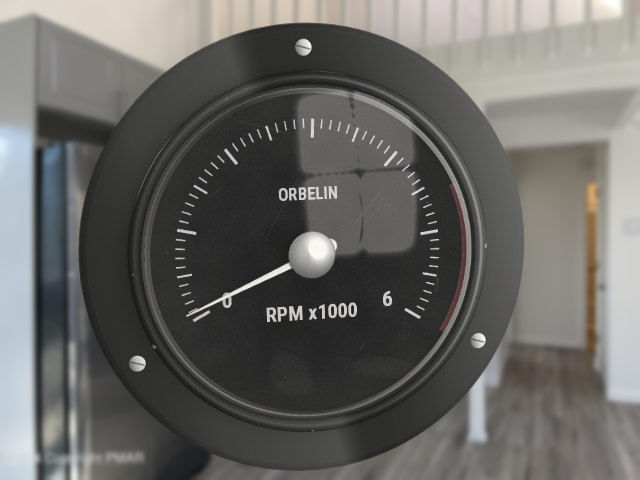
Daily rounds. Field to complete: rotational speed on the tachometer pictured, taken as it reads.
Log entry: 100 rpm
